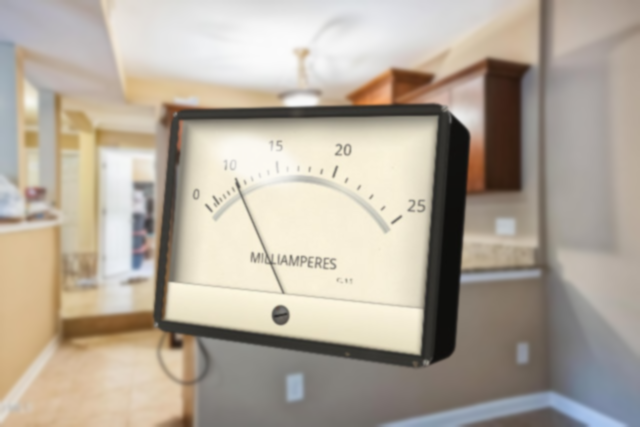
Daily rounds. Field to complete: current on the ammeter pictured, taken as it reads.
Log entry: 10 mA
